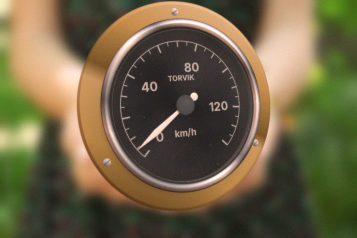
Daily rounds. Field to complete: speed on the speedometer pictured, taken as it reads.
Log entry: 5 km/h
